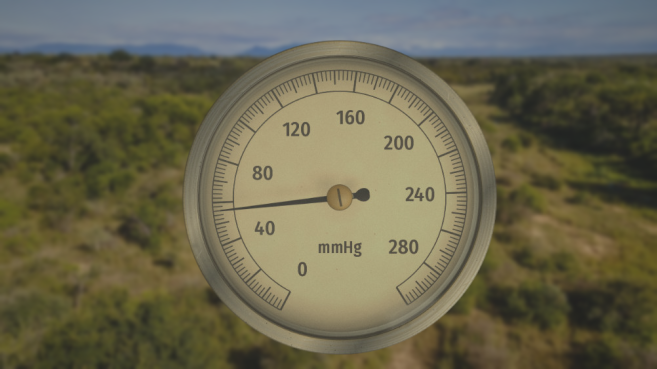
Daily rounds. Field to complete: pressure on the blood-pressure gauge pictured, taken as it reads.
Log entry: 56 mmHg
